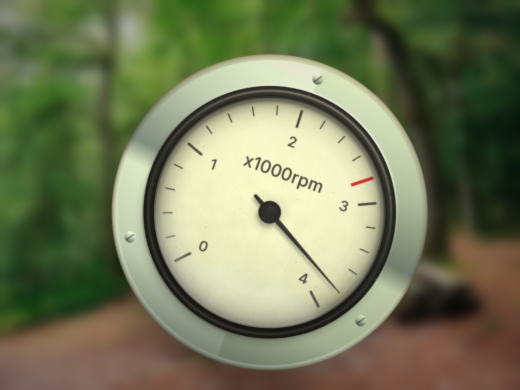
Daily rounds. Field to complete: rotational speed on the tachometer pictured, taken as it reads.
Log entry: 3800 rpm
